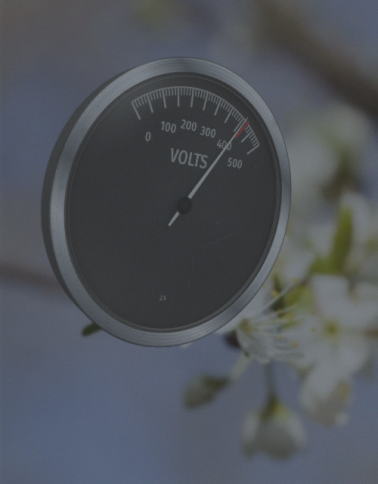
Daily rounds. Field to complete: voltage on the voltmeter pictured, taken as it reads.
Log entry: 400 V
